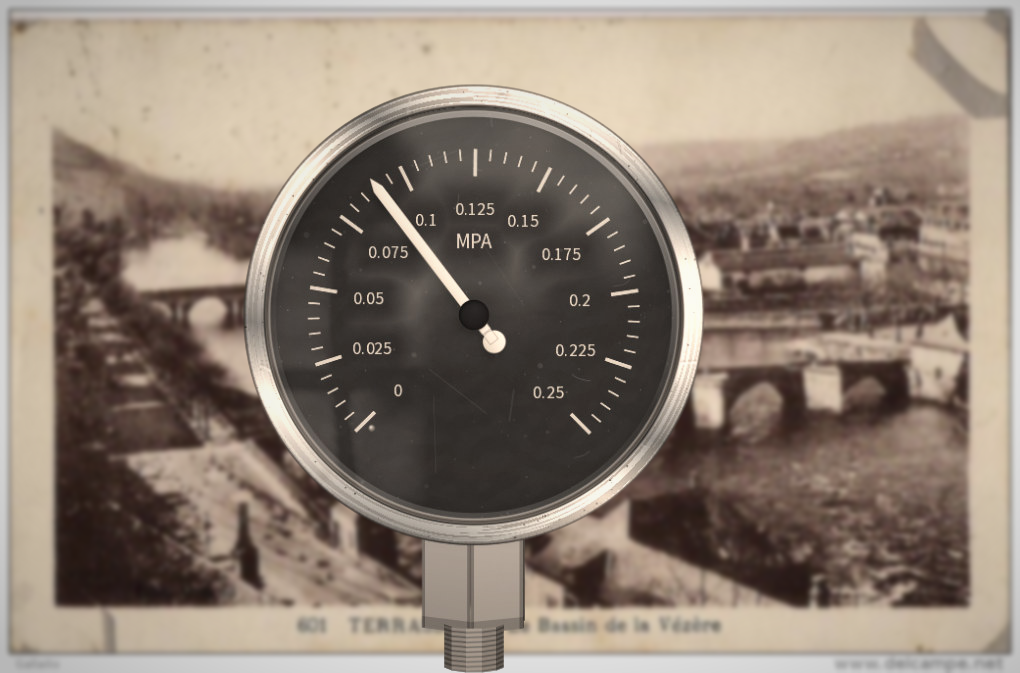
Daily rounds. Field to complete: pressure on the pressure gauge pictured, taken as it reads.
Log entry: 0.09 MPa
